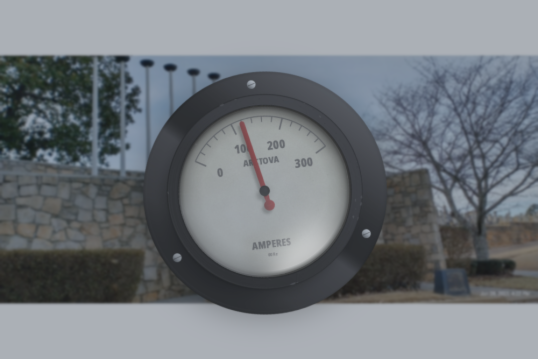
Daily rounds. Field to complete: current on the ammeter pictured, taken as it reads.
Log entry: 120 A
